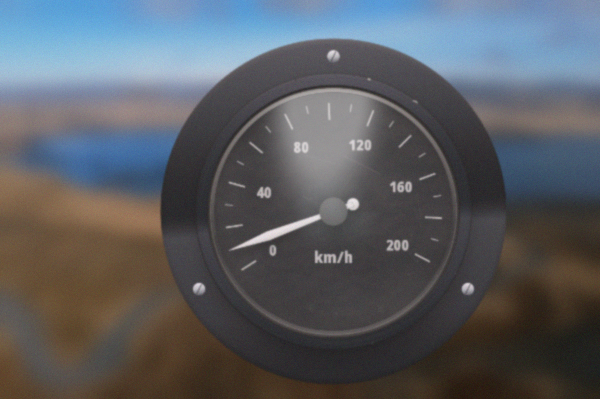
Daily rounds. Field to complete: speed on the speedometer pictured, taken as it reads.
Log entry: 10 km/h
